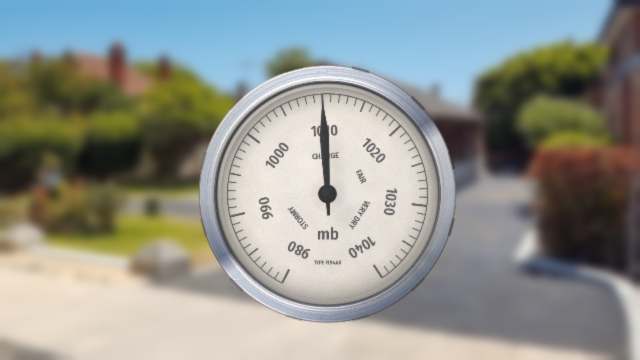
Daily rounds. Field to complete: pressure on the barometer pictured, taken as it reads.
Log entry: 1010 mbar
